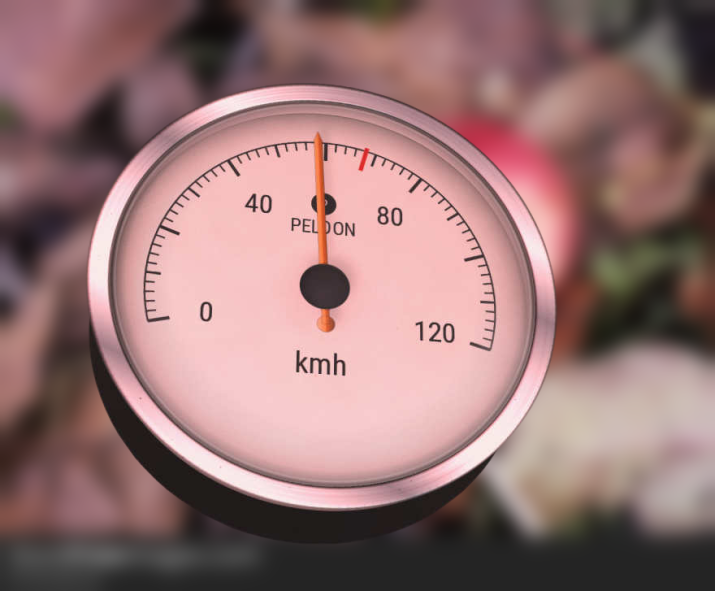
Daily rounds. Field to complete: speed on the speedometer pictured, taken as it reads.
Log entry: 58 km/h
